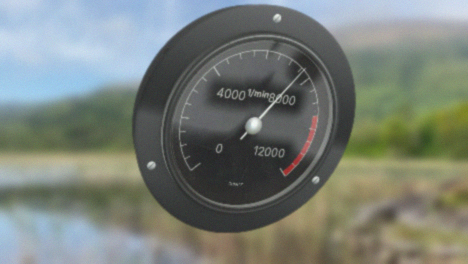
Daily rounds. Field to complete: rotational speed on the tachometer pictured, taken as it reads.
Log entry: 7500 rpm
